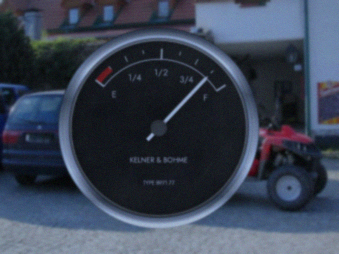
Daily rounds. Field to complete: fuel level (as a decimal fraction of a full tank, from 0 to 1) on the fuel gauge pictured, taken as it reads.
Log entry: 0.875
